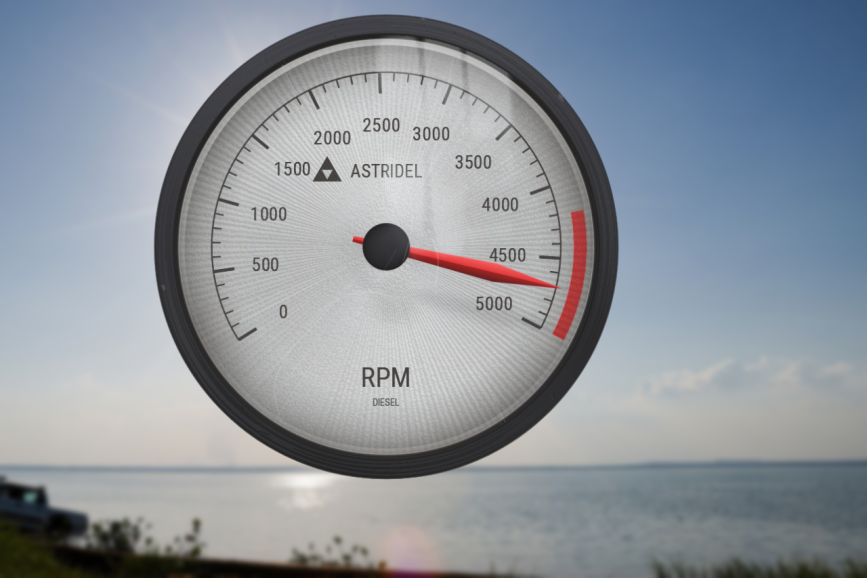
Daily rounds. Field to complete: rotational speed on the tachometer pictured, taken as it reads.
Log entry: 4700 rpm
